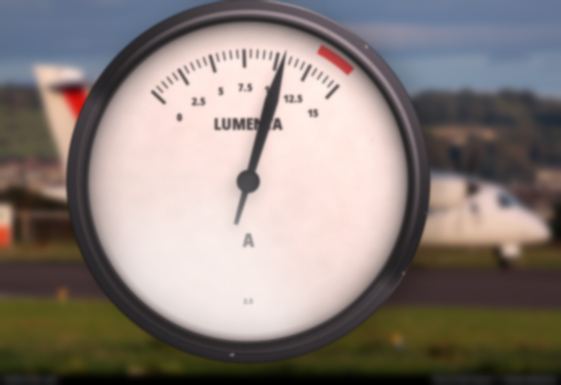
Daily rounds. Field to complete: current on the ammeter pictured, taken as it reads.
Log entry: 10.5 A
